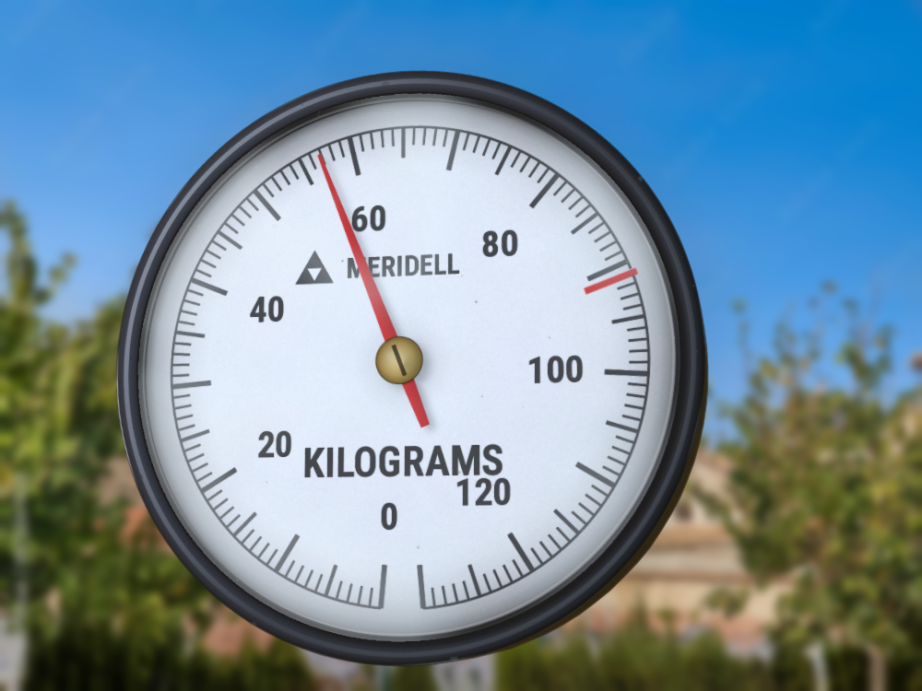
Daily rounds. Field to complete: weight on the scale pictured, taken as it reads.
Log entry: 57 kg
